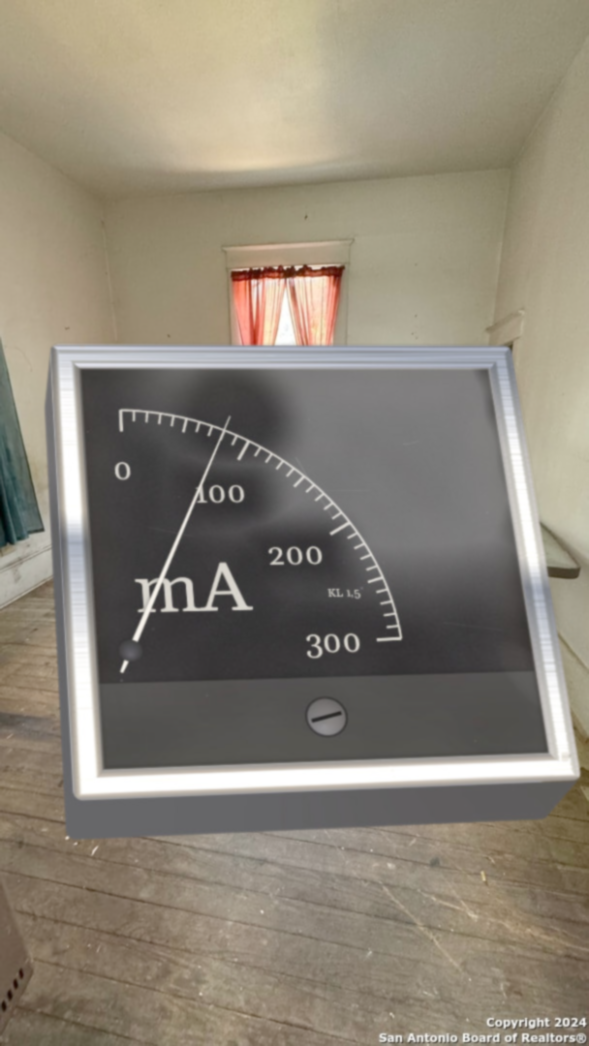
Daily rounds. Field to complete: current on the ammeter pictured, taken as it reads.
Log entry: 80 mA
